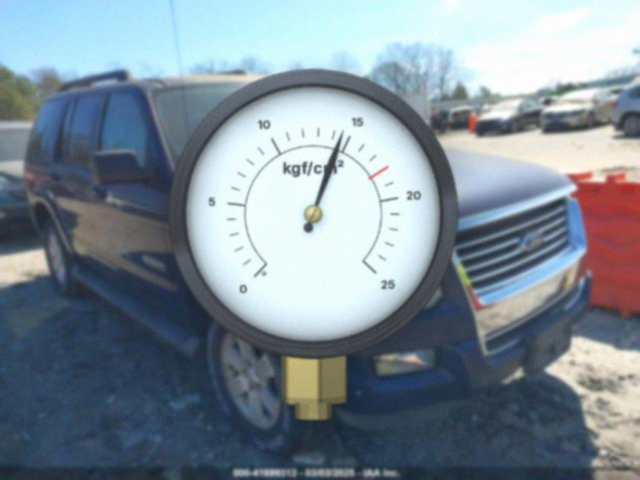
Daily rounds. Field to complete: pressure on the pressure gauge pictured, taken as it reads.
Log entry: 14.5 kg/cm²
